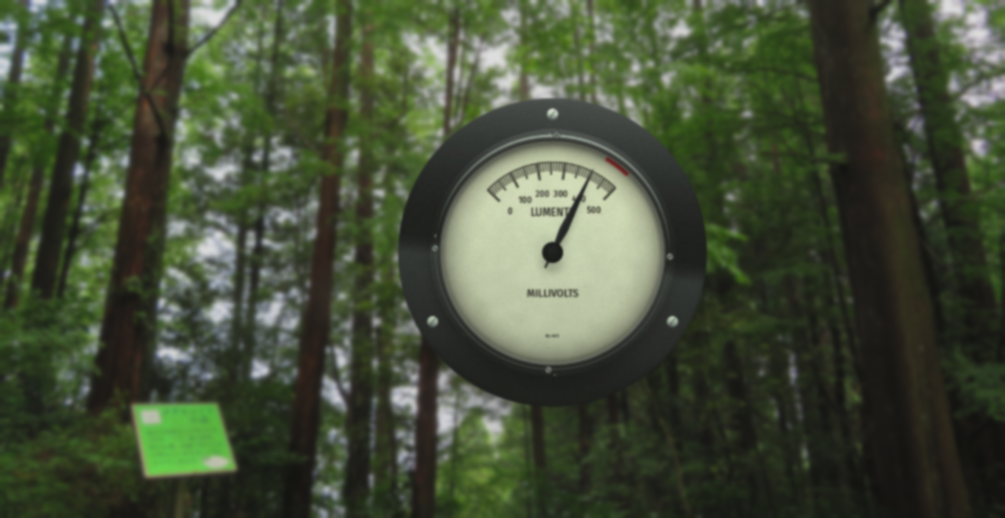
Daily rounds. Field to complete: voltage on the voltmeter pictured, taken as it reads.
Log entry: 400 mV
